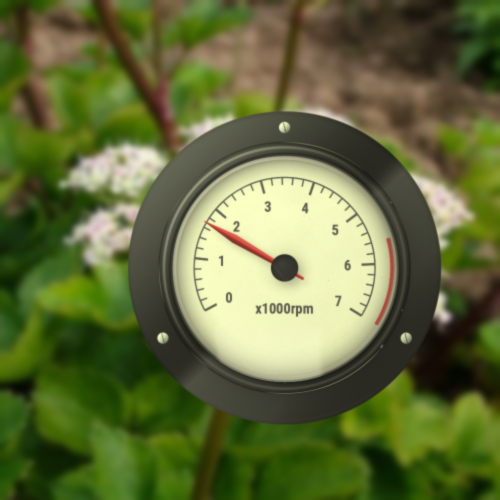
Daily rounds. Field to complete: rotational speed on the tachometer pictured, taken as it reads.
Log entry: 1700 rpm
